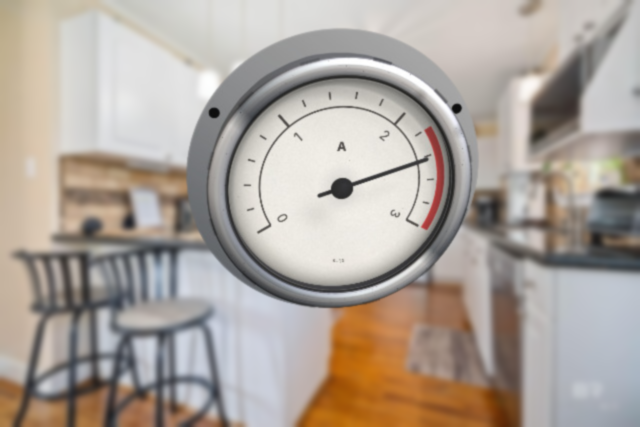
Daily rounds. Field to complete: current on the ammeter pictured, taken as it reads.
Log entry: 2.4 A
